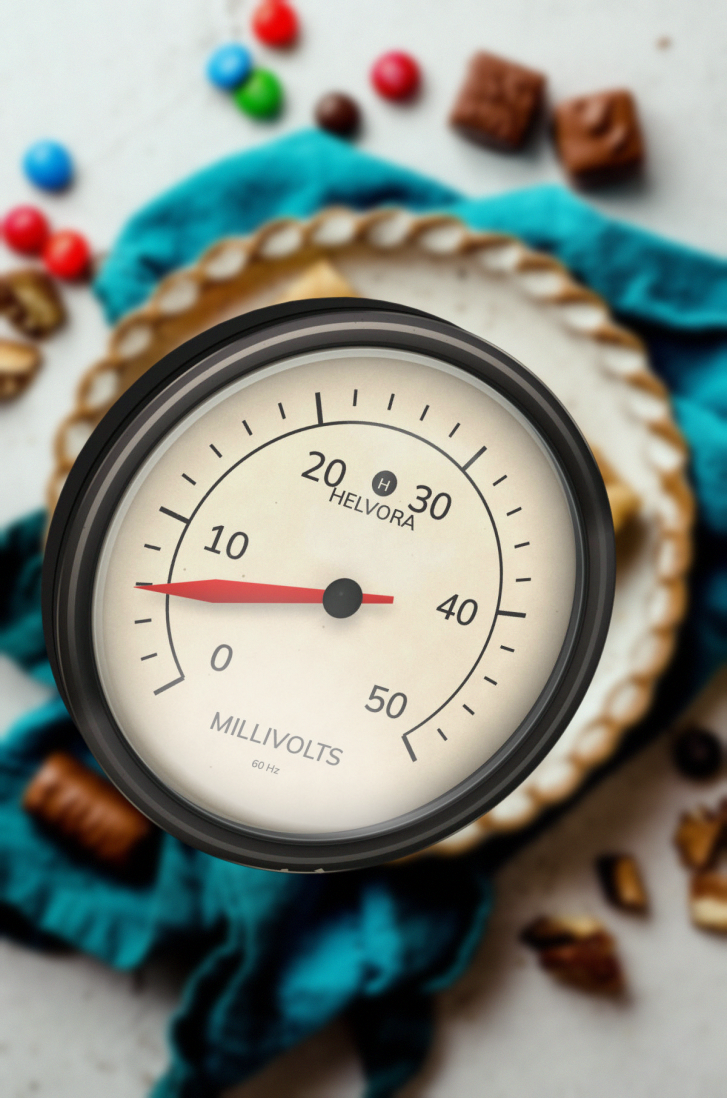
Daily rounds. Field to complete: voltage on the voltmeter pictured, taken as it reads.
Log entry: 6 mV
